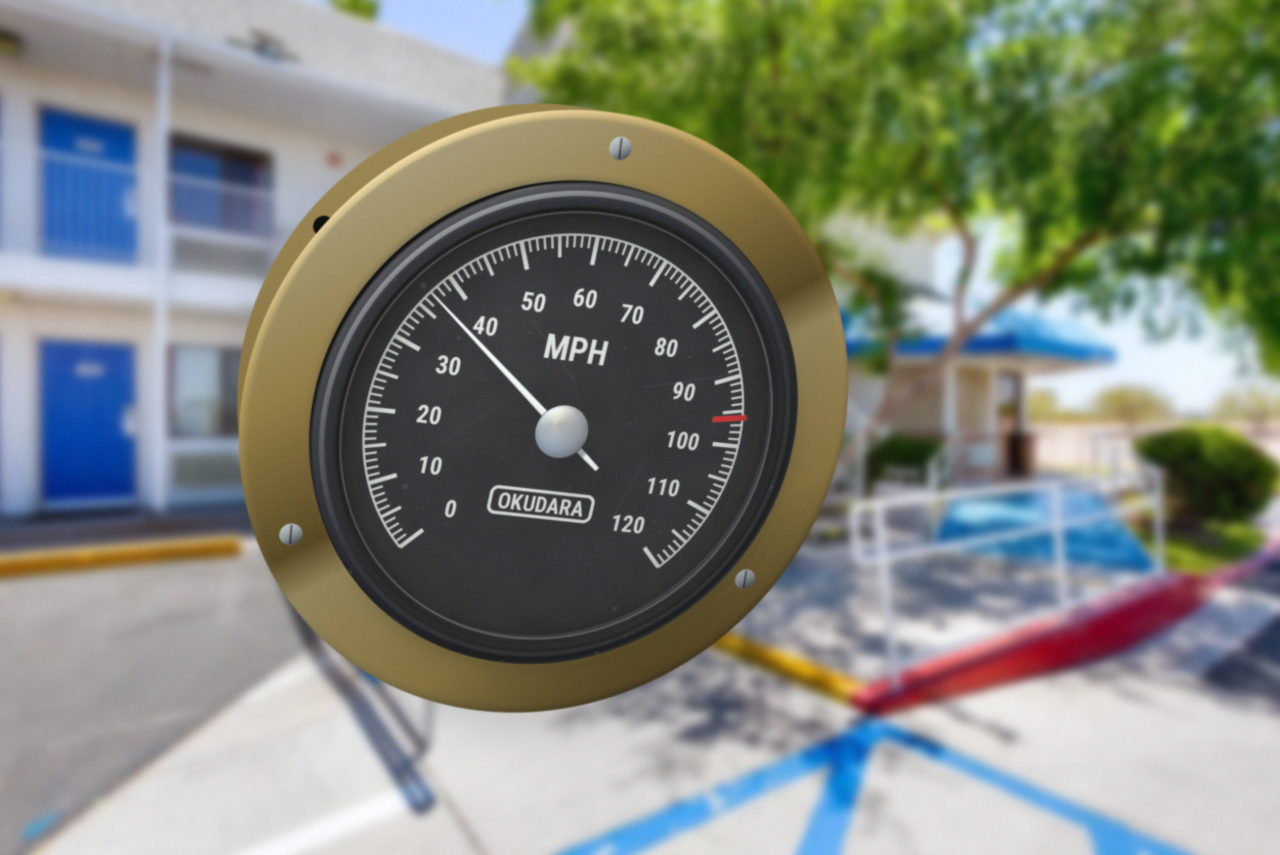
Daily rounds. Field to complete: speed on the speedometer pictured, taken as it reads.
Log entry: 37 mph
